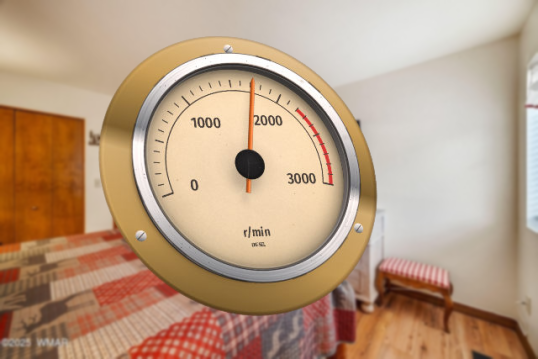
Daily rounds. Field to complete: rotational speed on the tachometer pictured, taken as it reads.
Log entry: 1700 rpm
